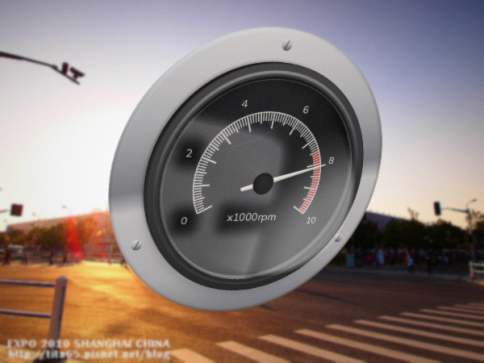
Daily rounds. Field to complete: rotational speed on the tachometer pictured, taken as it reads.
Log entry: 8000 rpm
